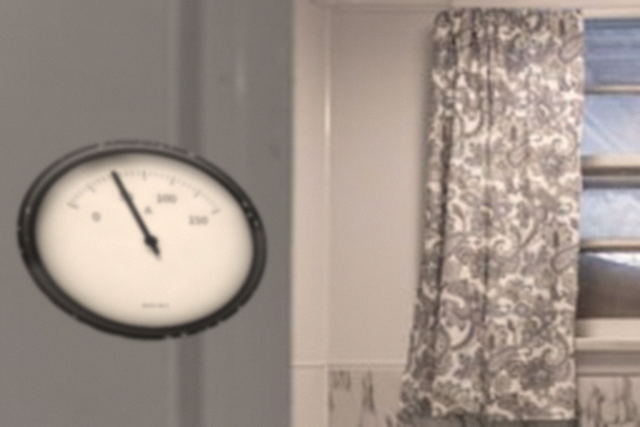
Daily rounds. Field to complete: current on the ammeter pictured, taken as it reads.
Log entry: 50 A
